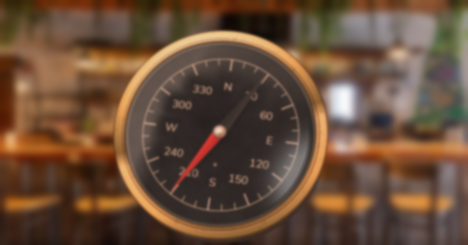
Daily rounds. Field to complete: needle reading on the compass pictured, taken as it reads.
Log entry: 210 °
